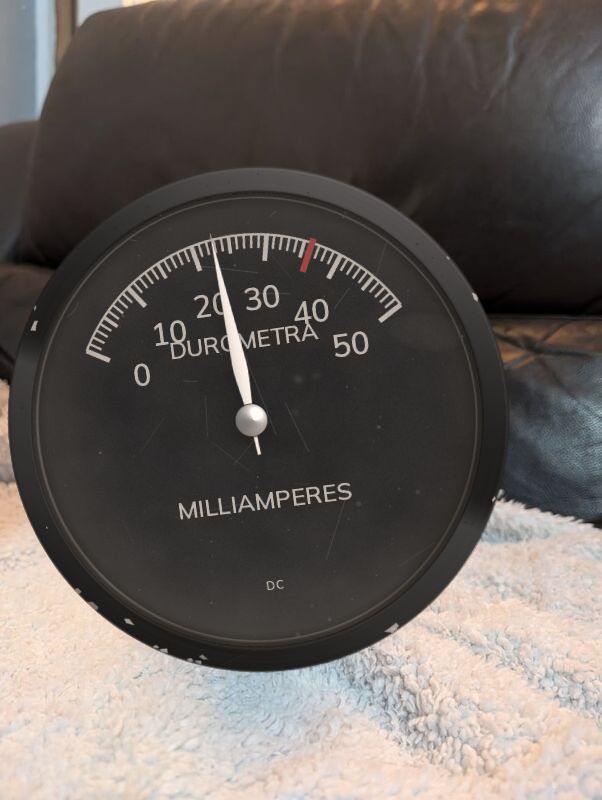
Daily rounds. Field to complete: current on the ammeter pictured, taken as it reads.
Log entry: 23 mA
